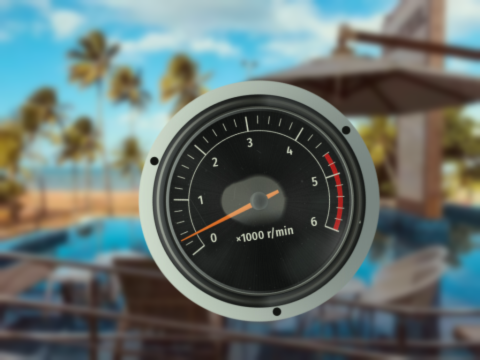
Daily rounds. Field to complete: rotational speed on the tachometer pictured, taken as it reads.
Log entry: 300 rpm
